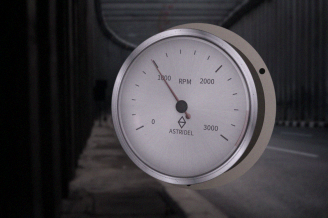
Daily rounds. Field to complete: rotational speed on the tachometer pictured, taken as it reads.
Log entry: 1000 rpm
